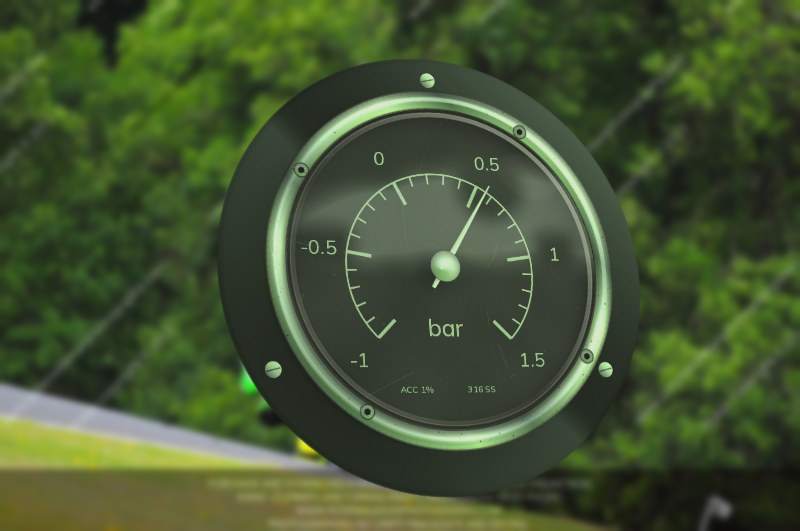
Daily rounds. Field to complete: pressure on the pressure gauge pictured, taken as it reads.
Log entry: 0.55 bar
